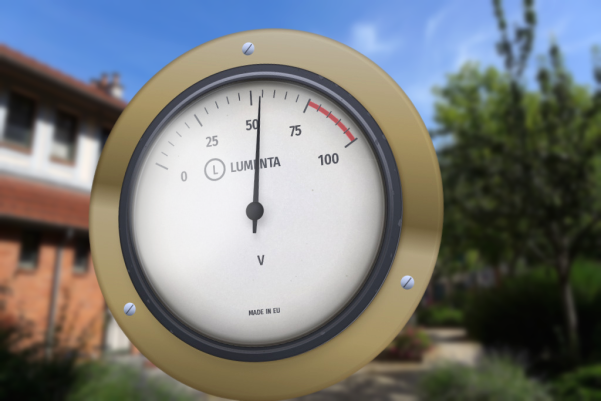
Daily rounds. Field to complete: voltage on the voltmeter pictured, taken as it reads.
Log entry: 55 V
